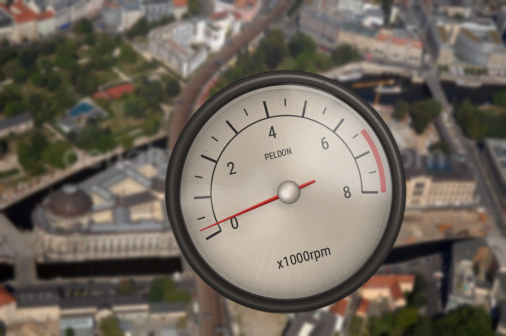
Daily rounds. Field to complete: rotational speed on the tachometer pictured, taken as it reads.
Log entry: 250 rpm
